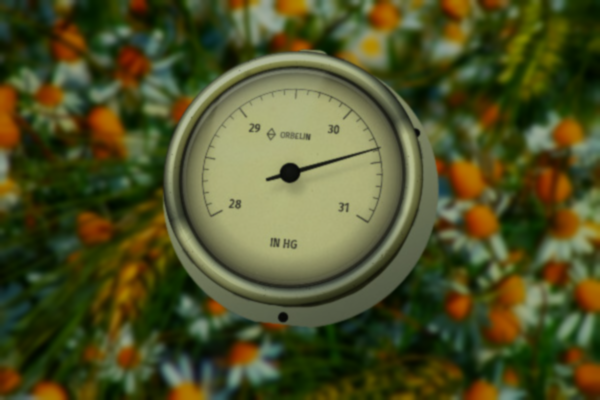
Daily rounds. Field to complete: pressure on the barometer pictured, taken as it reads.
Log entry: 30.4 inHg
